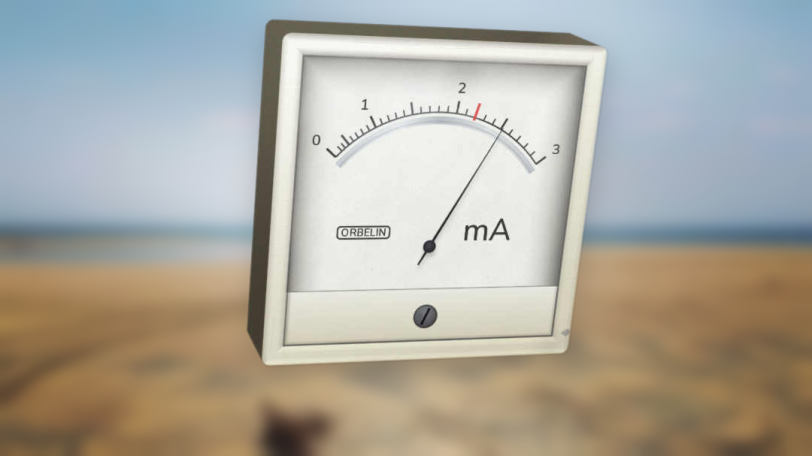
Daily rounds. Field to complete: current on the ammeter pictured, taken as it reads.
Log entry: 2.5 mA
